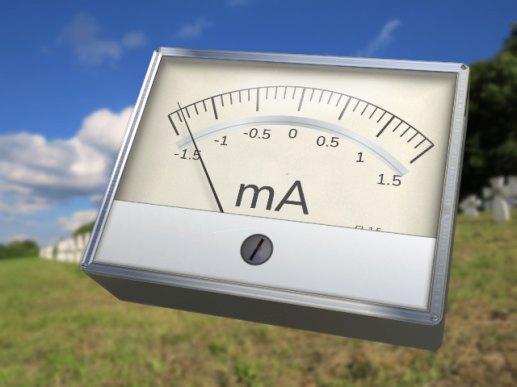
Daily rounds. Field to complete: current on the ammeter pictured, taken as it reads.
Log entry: -1.35 mA
